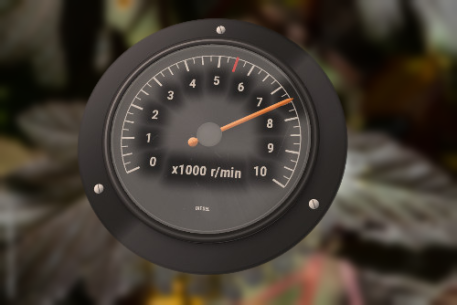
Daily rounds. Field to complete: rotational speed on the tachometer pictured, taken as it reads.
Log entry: 7500 rpm
